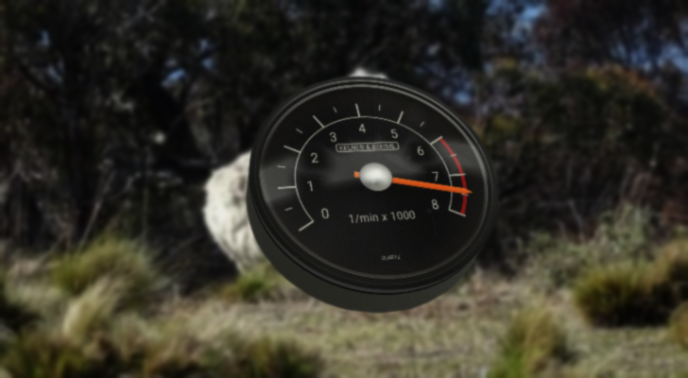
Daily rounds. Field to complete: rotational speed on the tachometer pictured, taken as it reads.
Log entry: 7500 rpm
